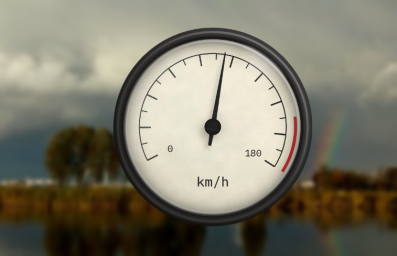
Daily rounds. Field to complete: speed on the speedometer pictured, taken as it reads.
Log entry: 95 km/h
